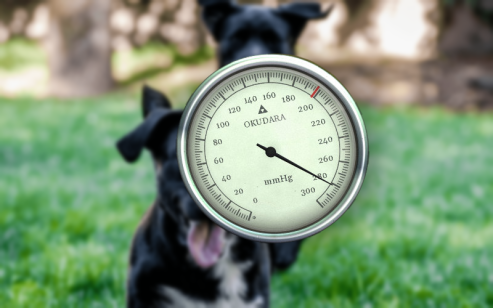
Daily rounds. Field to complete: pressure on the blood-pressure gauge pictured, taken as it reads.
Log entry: 280 mmHg
